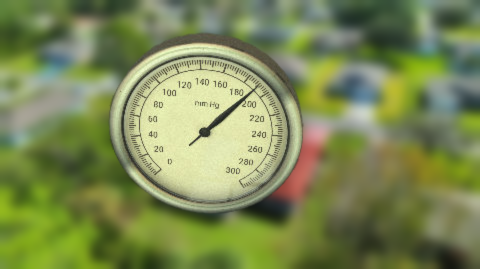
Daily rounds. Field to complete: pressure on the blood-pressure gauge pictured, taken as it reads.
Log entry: 190 mmHg
